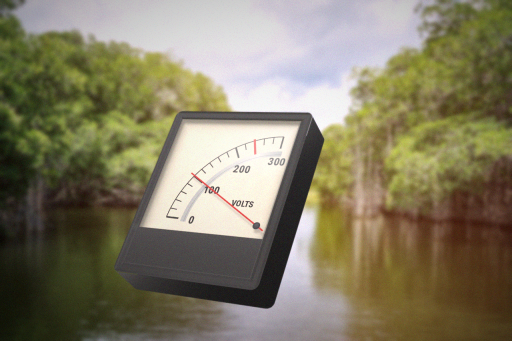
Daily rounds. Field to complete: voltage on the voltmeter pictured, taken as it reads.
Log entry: 100 V
